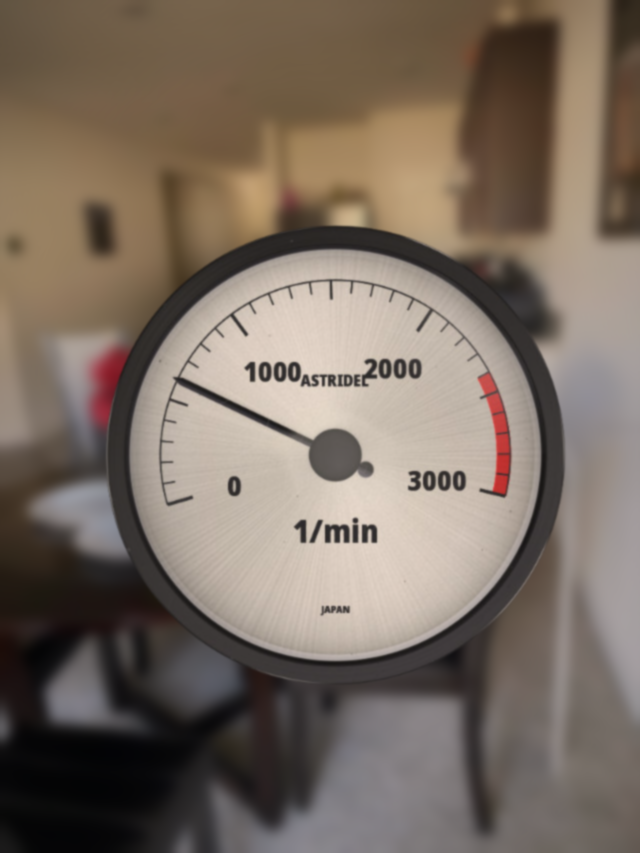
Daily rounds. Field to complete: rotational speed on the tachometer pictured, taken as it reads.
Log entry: 600 rpm
